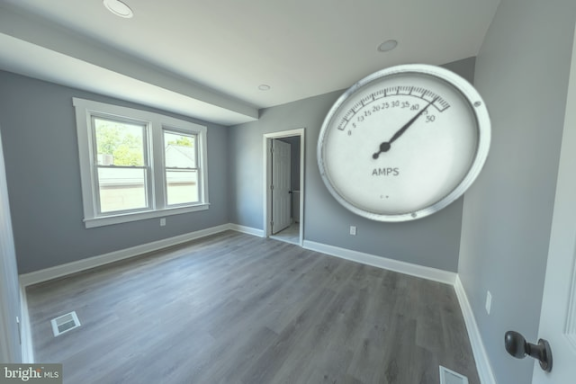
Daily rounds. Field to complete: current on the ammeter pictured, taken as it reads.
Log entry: 45 A
